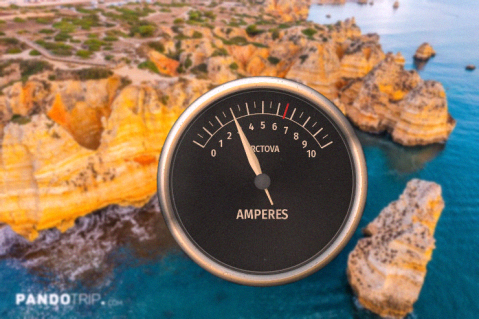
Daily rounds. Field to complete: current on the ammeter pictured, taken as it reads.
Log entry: 3 A
